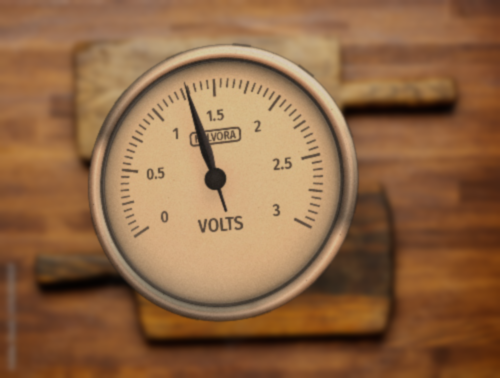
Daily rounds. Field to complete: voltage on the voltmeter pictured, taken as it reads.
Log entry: 1.3 V
